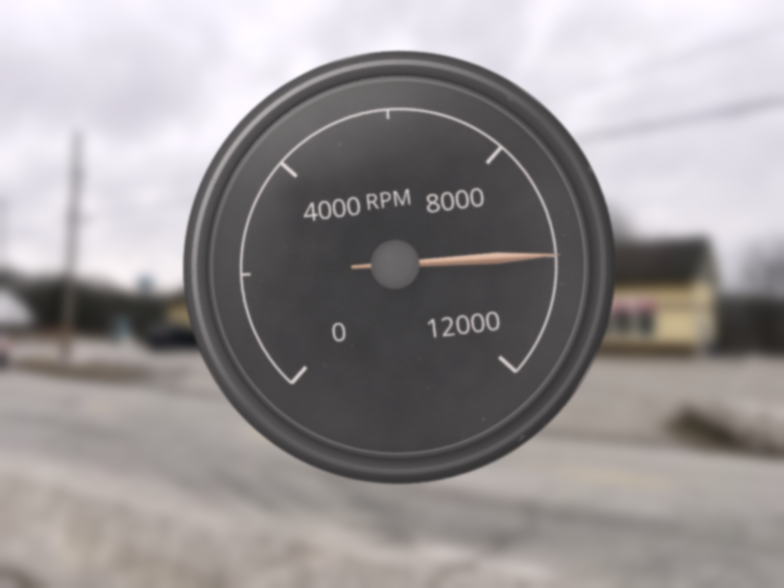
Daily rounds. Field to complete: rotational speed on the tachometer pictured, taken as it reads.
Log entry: 10000 rpm
